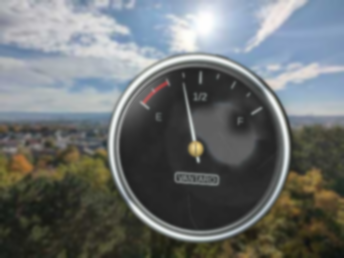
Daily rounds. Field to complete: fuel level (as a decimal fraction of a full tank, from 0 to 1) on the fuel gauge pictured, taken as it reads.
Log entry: 0.375
